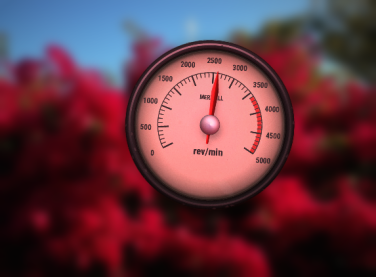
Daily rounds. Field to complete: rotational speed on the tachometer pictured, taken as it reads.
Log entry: 2600 rpm
